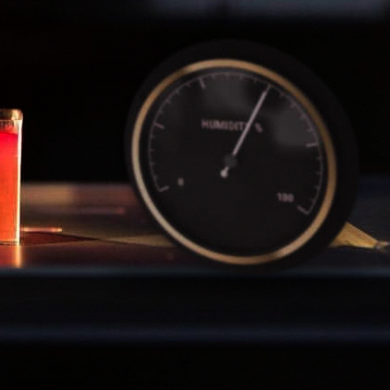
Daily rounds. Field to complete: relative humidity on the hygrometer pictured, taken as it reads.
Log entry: 60 %
